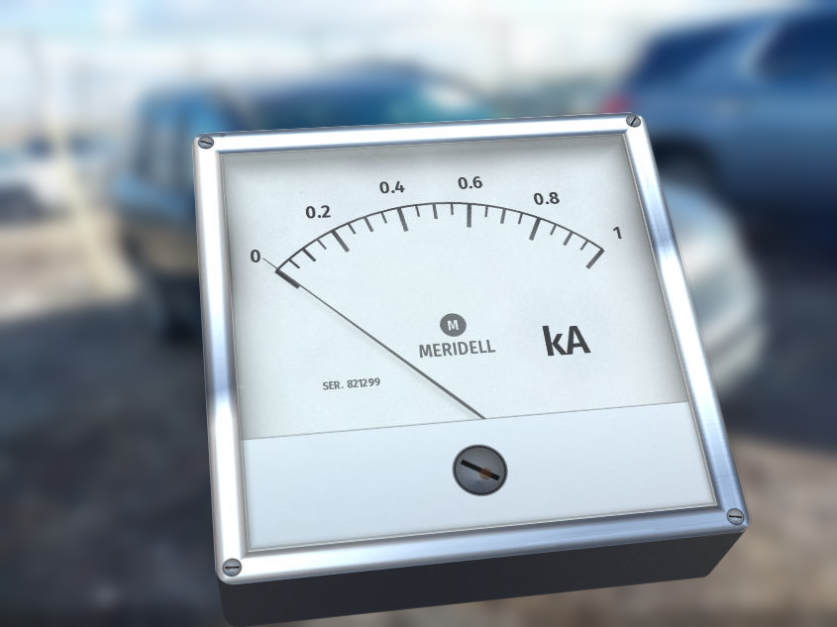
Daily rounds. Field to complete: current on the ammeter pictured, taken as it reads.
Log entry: 0 kA
